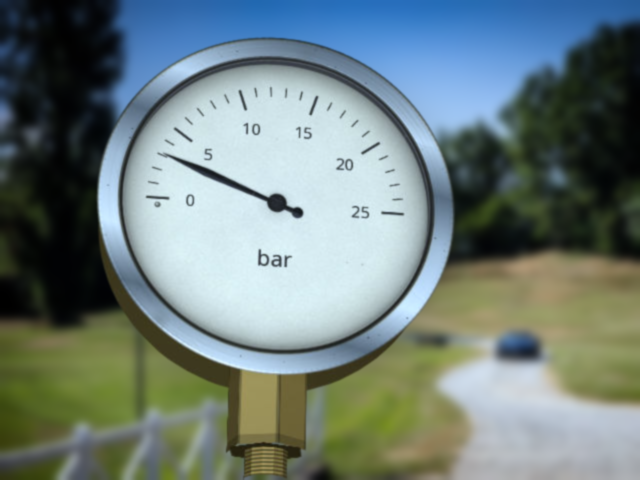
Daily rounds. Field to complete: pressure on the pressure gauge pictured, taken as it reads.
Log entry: 3 bar
